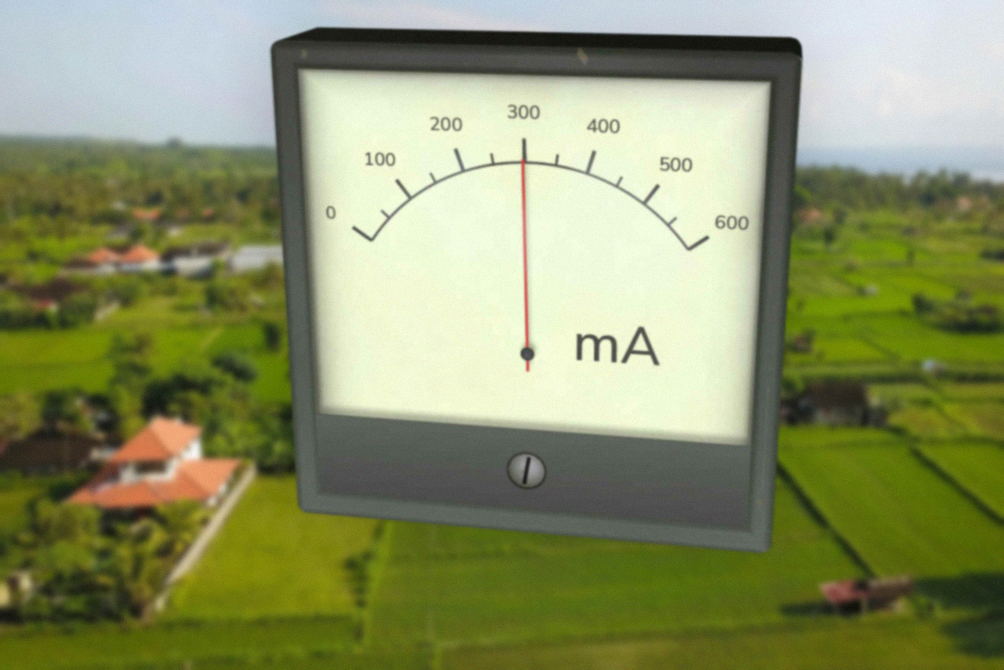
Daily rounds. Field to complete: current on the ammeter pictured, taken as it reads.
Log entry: 300 mA
